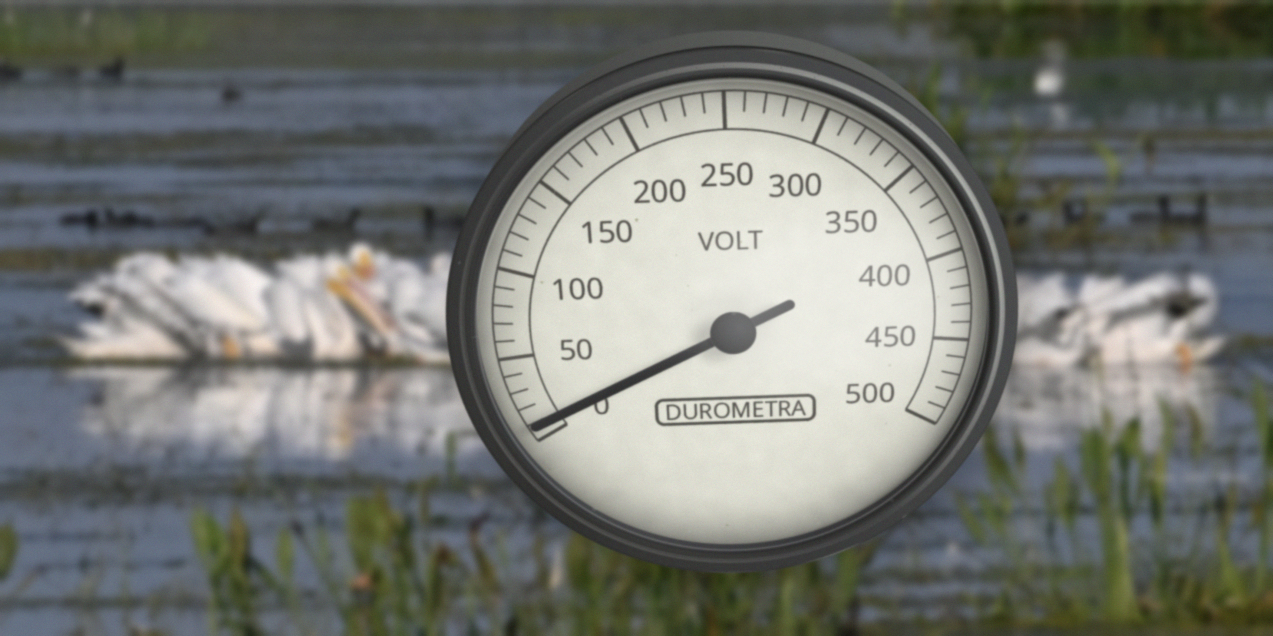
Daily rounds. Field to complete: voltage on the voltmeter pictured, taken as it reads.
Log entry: 10 V
